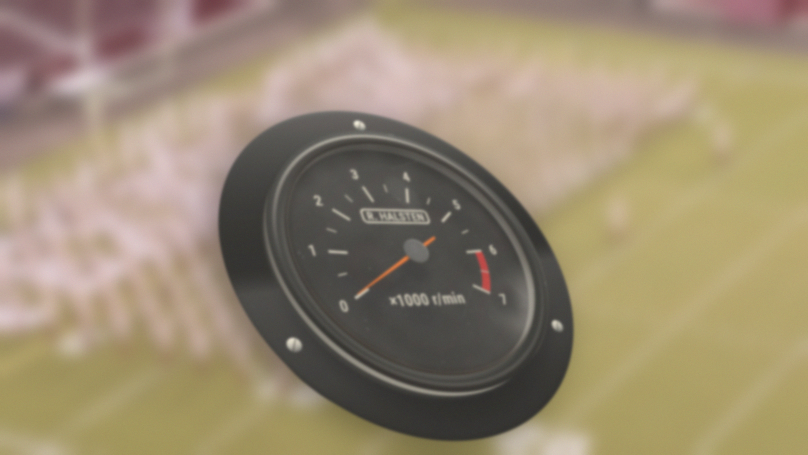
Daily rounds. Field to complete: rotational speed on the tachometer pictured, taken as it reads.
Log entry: 0 rpm
